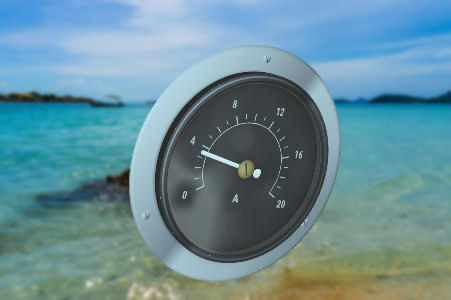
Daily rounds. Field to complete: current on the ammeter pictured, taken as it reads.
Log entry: 3.5 A
